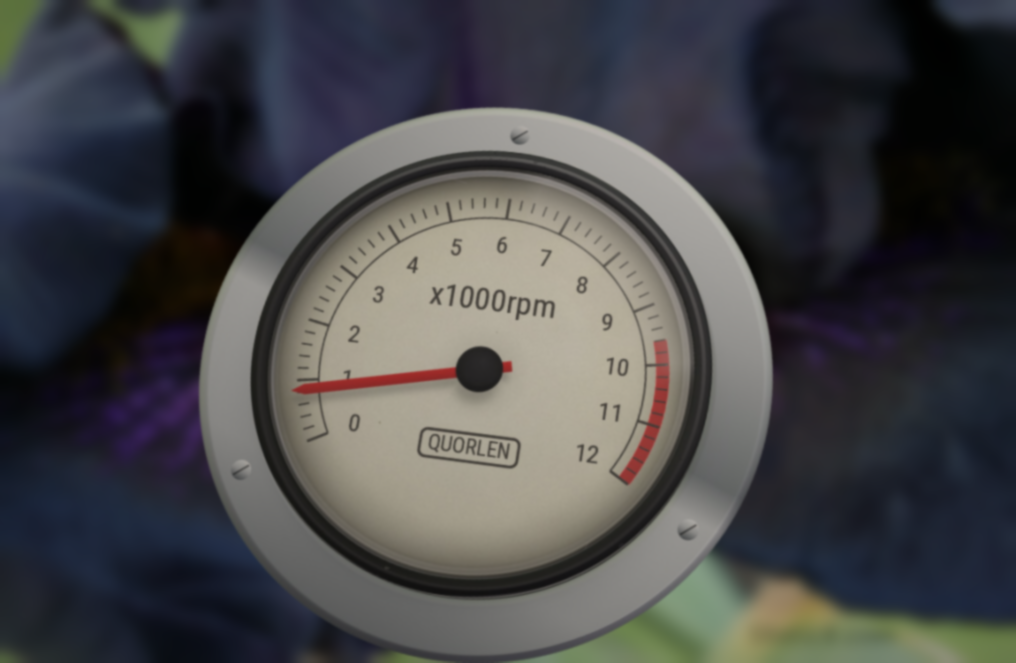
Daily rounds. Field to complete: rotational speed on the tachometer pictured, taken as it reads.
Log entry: 800 rpm
